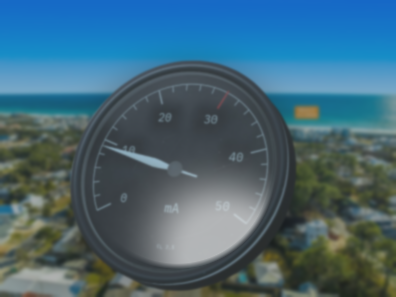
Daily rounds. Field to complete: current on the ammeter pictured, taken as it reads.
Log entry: 9 mA
